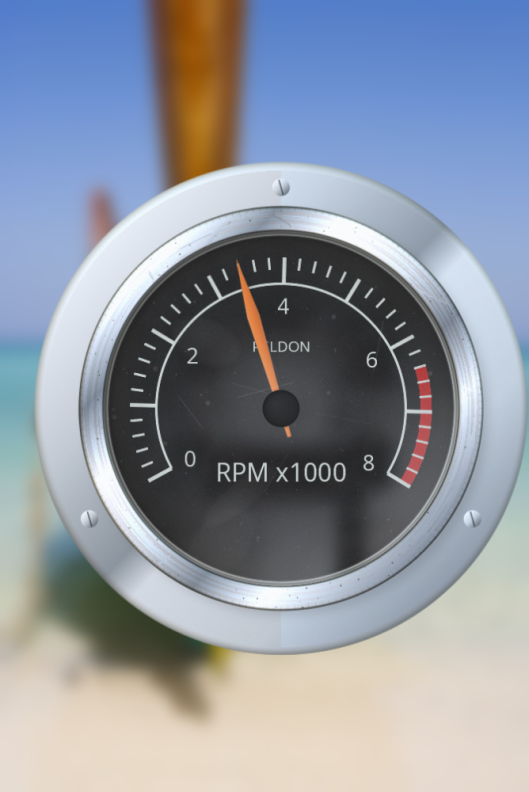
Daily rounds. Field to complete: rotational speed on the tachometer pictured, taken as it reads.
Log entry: 3400 rpm
